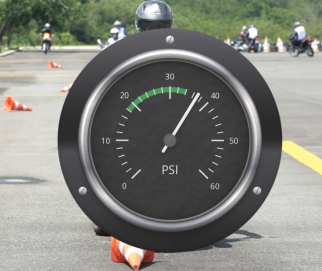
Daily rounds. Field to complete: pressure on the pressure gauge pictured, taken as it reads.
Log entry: 37 psi
